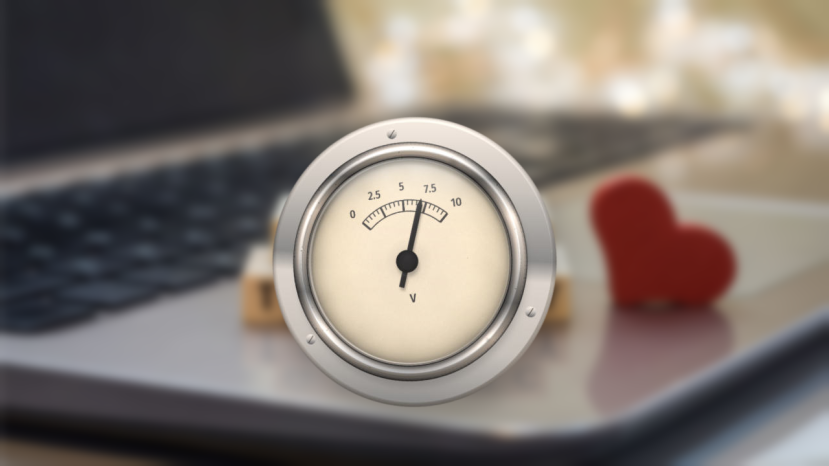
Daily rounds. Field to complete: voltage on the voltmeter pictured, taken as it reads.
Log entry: 7 V
